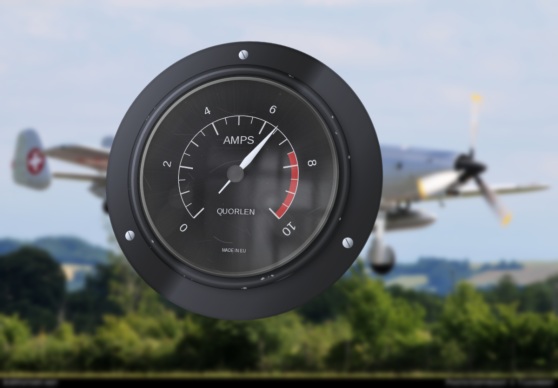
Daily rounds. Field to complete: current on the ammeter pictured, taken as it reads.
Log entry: 6.5 A
